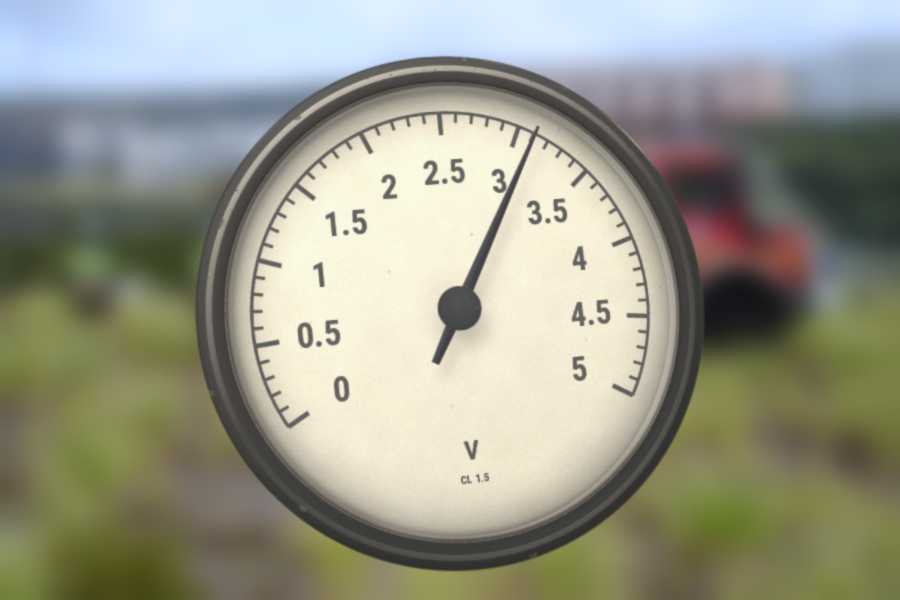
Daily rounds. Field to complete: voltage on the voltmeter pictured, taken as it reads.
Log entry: 3.1 V
